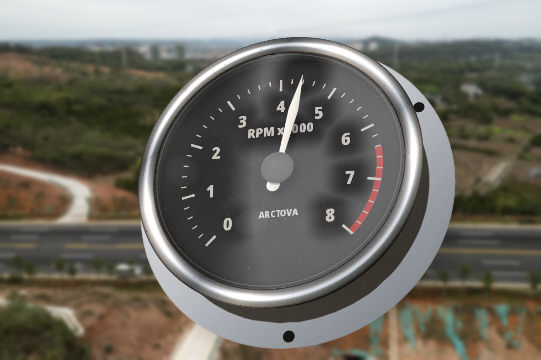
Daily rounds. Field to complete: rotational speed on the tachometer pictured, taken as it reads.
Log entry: 4400 rpm
